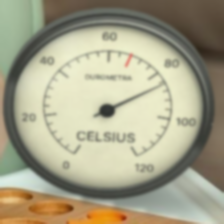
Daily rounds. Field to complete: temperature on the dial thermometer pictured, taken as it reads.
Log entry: 84 °C
